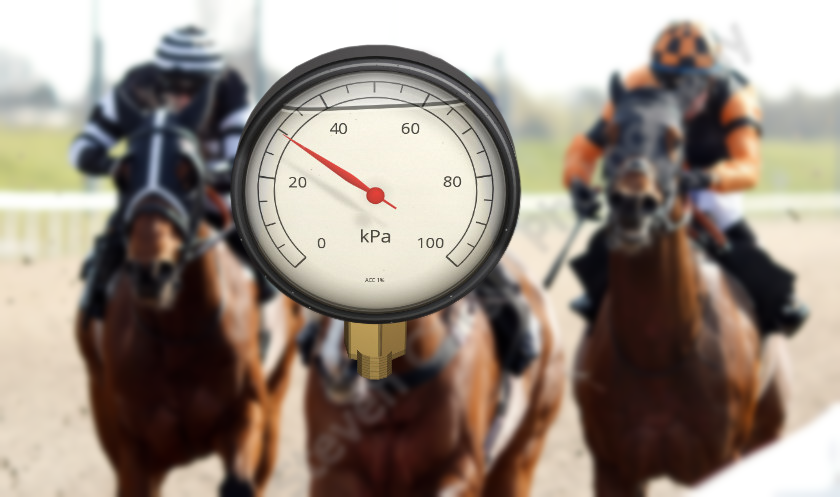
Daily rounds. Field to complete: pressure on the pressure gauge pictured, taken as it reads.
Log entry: 30 kPa
